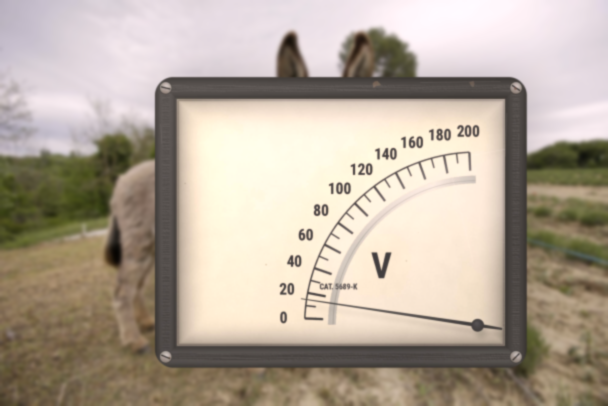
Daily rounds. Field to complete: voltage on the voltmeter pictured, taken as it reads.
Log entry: 15 V
